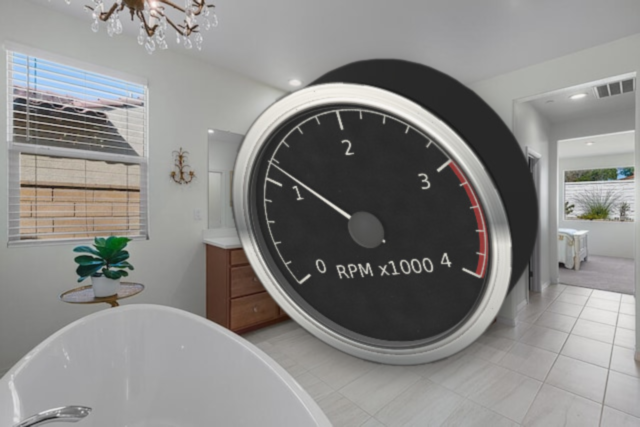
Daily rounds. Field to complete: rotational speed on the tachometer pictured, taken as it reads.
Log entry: 1200 rpm
